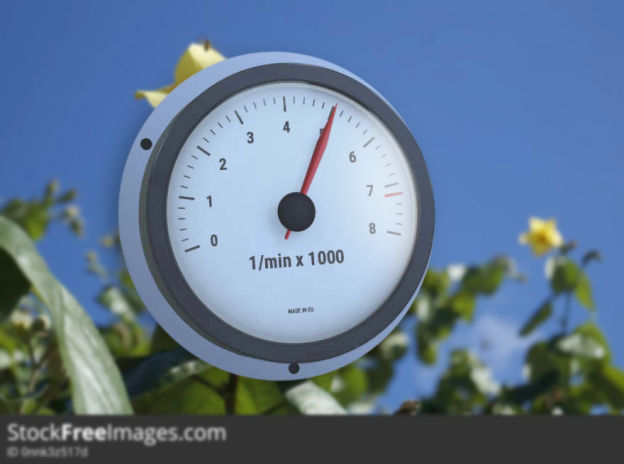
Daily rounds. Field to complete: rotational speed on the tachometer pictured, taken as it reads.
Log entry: 5000 rpm
